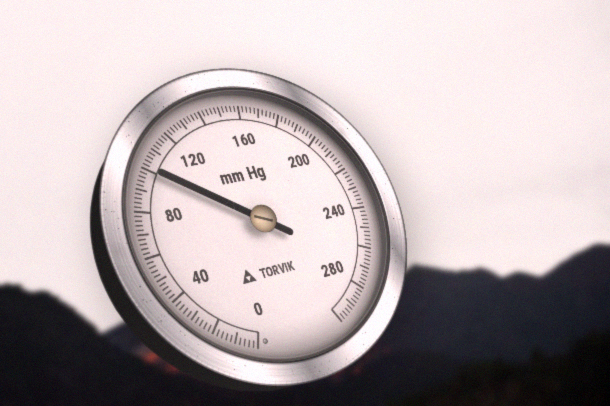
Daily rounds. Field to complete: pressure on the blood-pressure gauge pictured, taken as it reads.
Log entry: 100 mmHg
